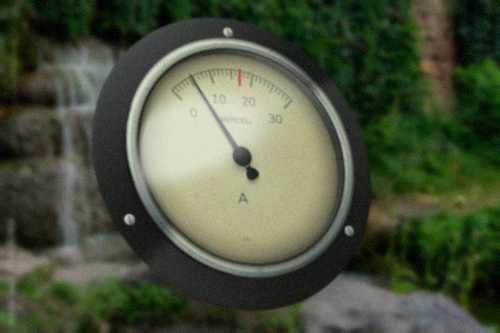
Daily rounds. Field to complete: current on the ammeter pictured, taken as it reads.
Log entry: 5 A
